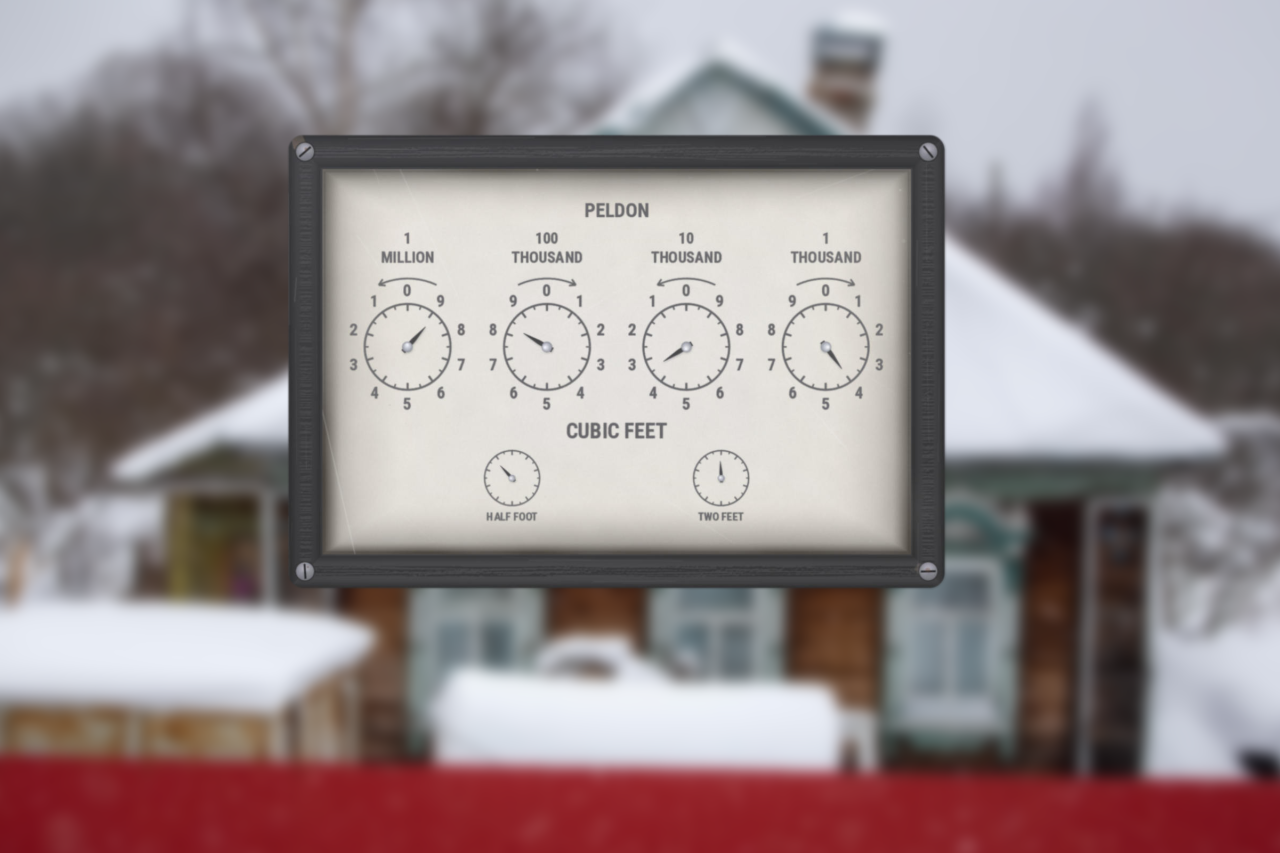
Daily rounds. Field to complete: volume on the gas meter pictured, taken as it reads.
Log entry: 883400 ft³
